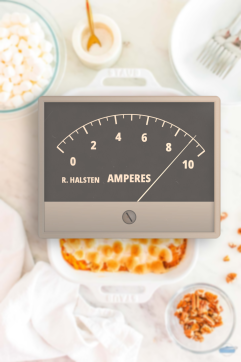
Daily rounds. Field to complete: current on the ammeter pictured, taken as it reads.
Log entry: 9 A
